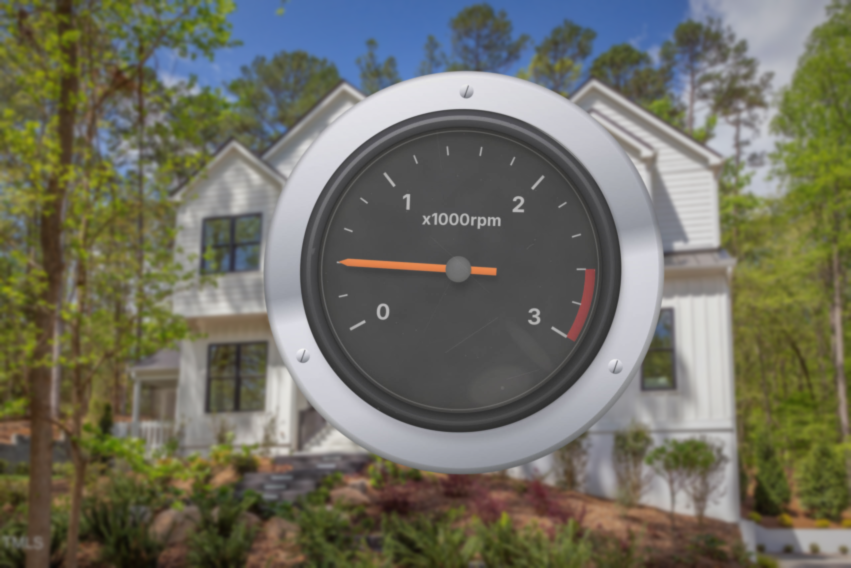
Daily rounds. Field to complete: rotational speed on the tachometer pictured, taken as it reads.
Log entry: 400 rpm
